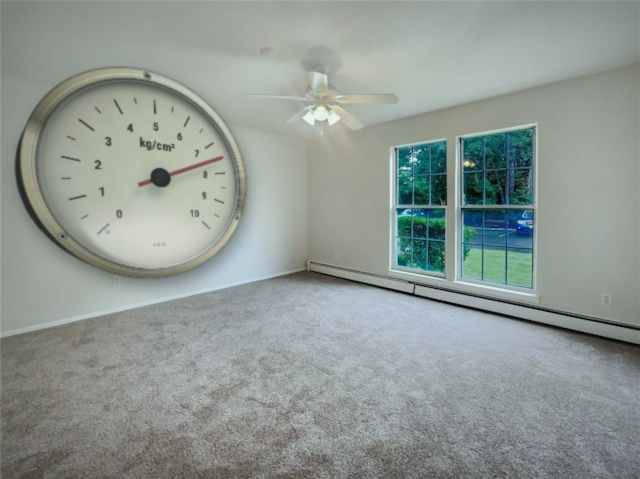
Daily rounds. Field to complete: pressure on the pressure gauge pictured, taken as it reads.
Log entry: 7.5 kg/cm²
